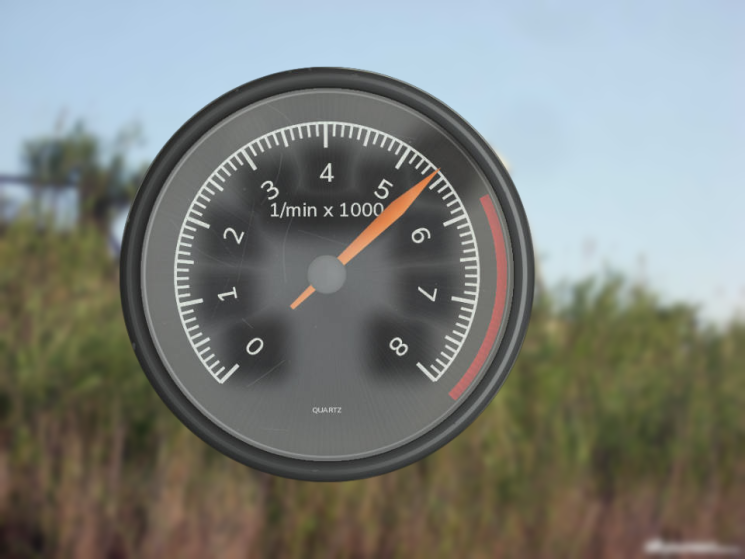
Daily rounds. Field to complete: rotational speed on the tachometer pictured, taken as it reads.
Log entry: 5400 rpm
